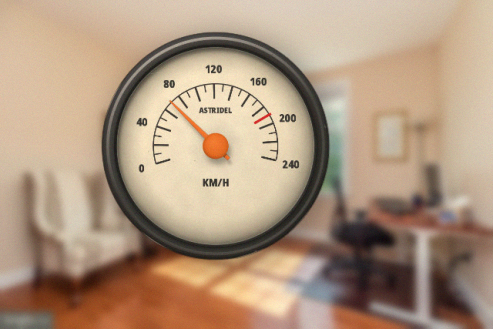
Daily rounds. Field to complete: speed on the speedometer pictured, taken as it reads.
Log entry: 70 km/h
